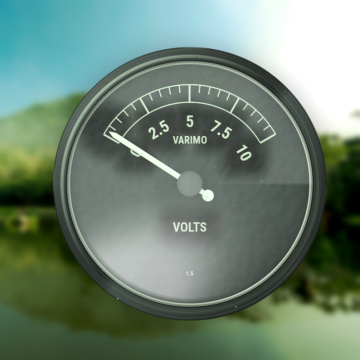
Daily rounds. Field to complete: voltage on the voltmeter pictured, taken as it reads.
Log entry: 0.25 V
